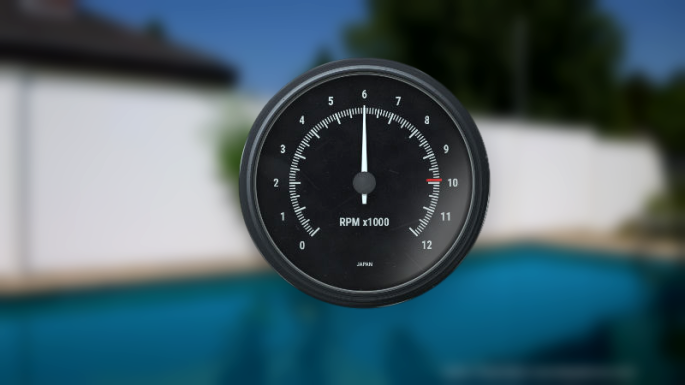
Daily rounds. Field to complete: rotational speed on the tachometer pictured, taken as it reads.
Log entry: 6000 rpm
